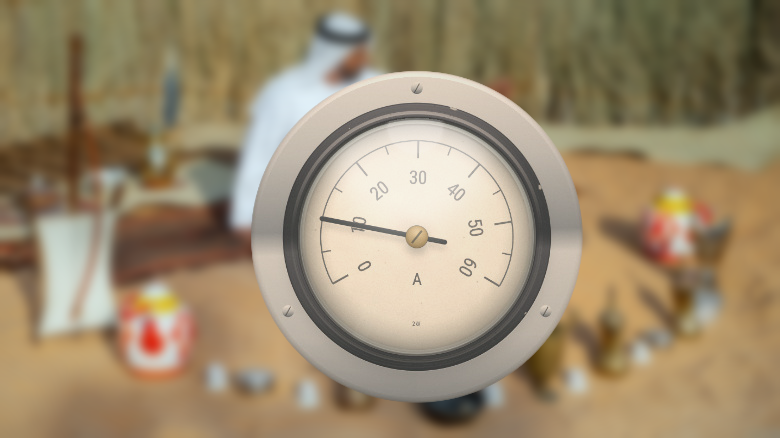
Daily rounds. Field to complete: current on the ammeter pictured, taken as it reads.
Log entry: 10 A
